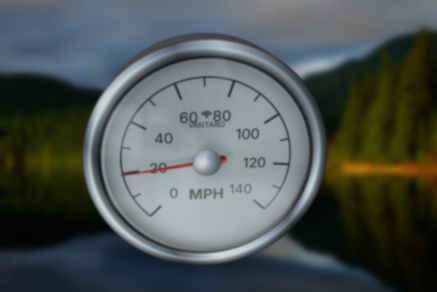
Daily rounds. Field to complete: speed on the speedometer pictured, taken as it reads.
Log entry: 20 mph
